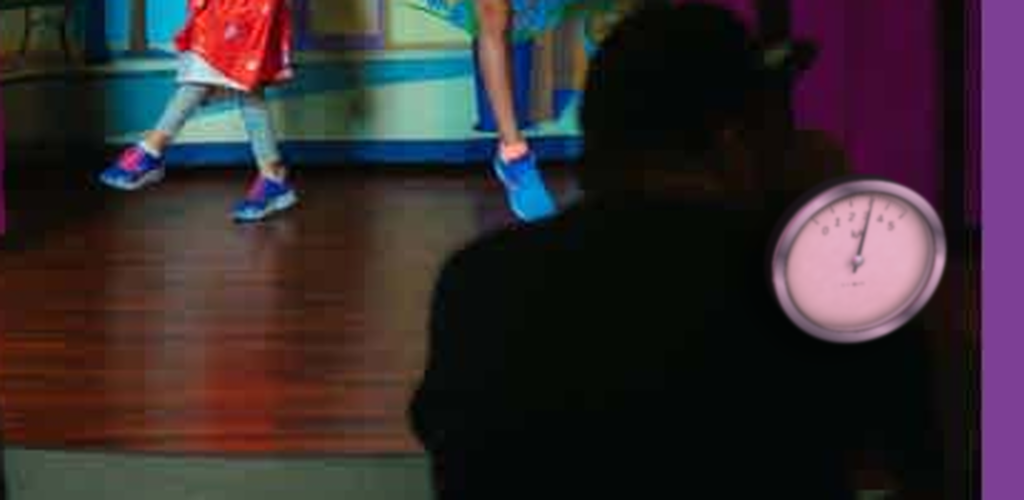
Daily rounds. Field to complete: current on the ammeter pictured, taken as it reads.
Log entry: 3 kA
